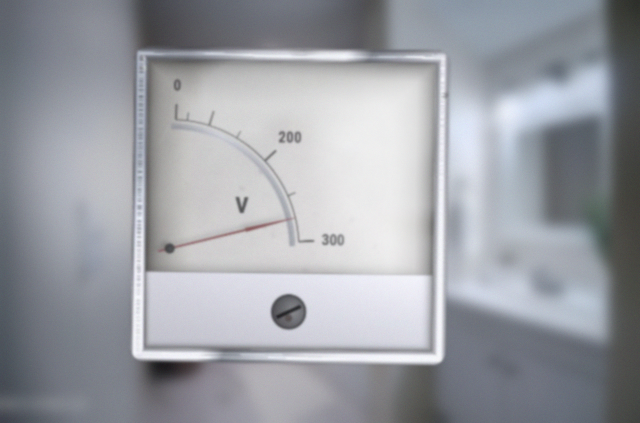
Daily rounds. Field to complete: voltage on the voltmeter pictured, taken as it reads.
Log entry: 275 V
